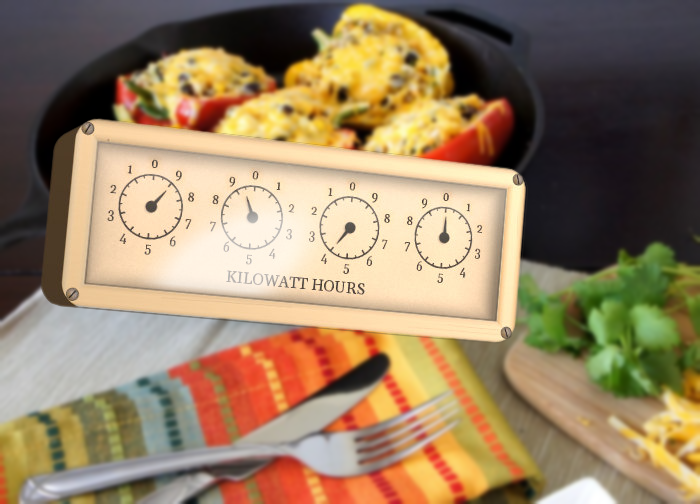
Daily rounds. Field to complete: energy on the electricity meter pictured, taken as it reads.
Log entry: 8940 kWh
